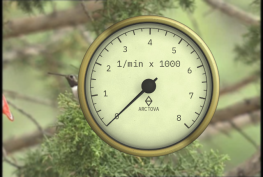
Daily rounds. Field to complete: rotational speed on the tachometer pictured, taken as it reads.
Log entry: 0 rpm
